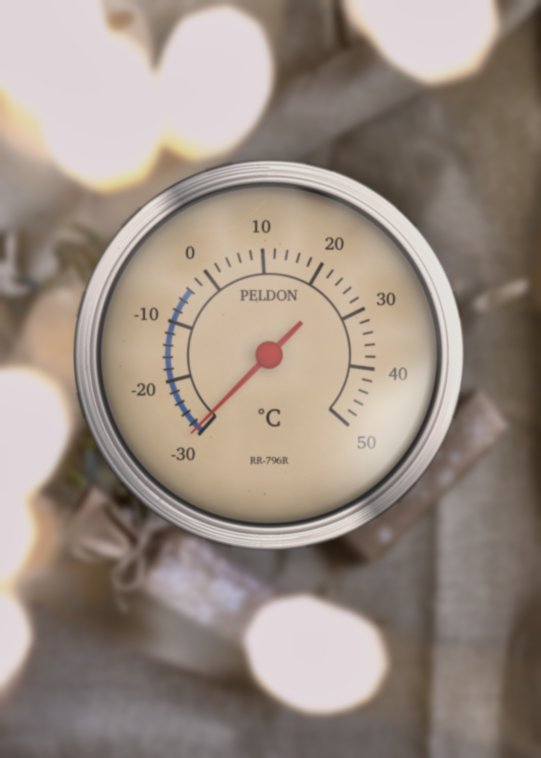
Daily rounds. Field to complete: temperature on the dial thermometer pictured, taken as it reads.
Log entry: -29 °C
